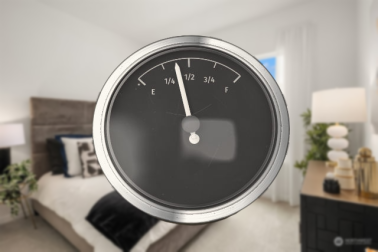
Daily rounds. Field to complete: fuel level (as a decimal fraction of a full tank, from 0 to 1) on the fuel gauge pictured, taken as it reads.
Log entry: 0.375
